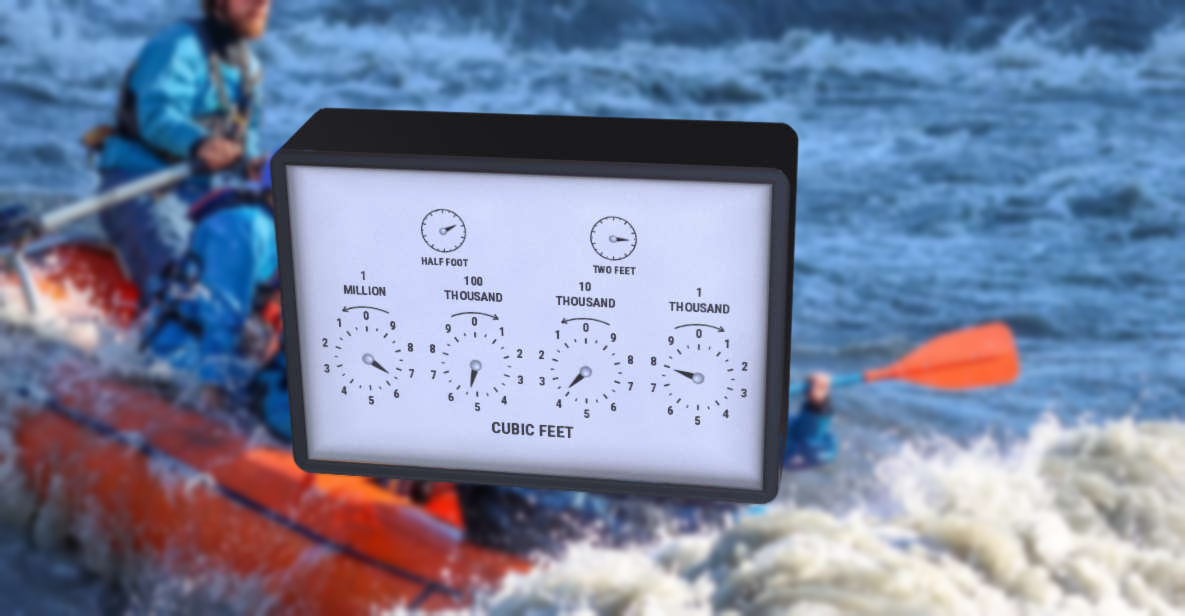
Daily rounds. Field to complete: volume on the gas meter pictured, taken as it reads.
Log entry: 653800 ft³
